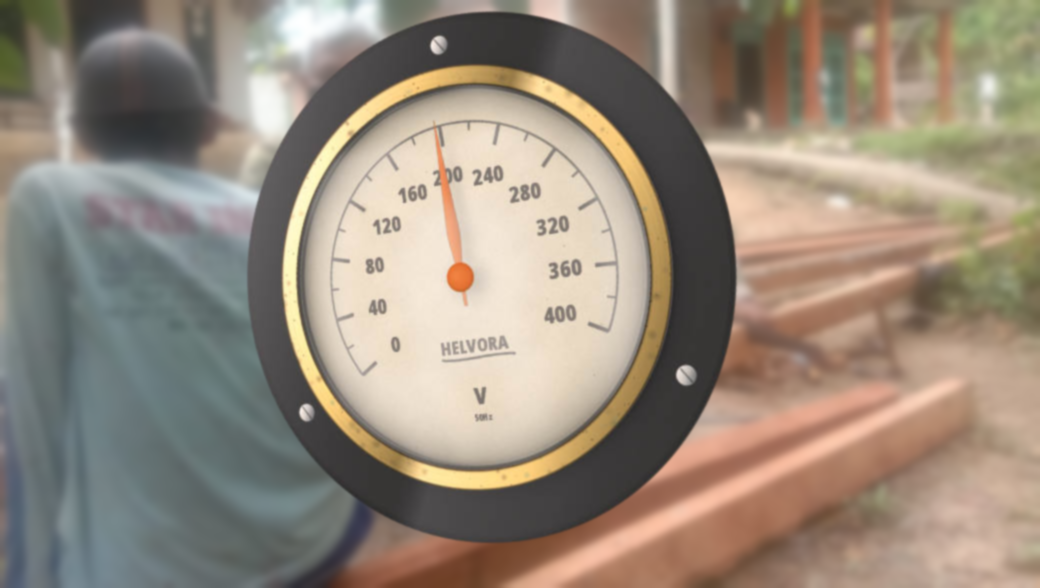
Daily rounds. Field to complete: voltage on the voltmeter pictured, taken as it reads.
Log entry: 200 V
